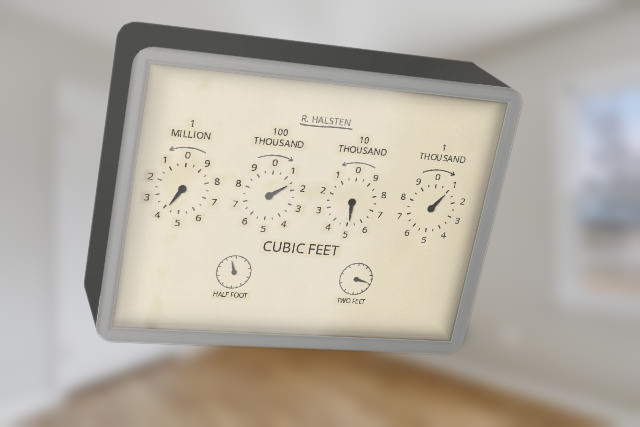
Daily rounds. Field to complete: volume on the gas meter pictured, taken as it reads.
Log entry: 415100 ft³
